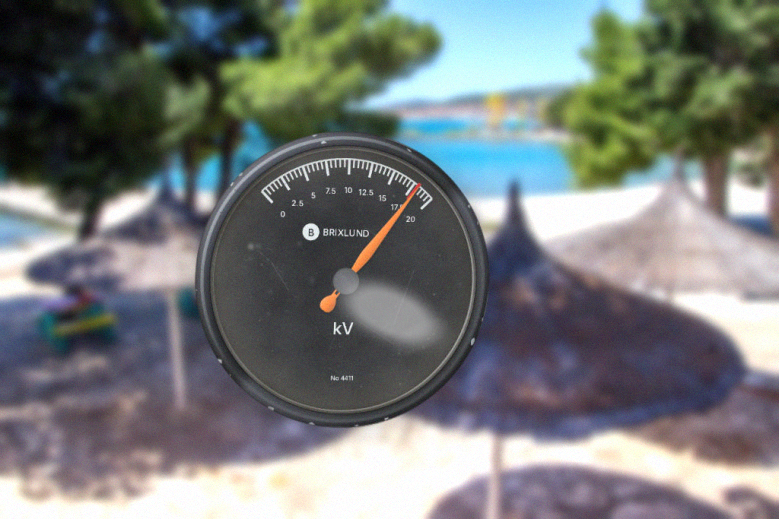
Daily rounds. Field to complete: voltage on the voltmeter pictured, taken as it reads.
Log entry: 18 kV
